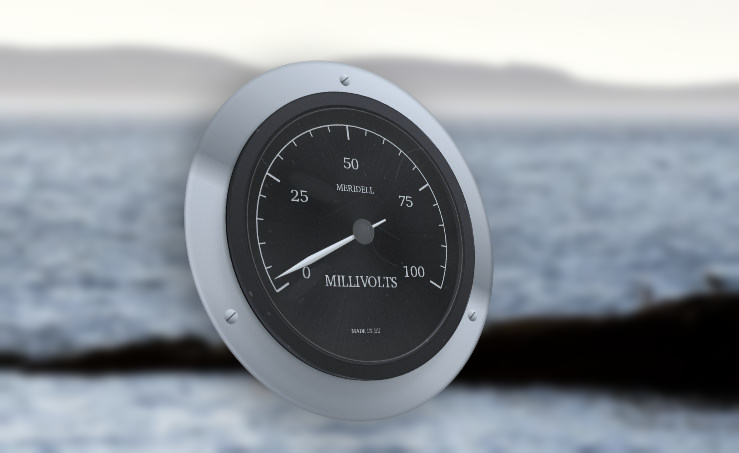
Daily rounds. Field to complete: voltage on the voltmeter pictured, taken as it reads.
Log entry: 2.5 mV
